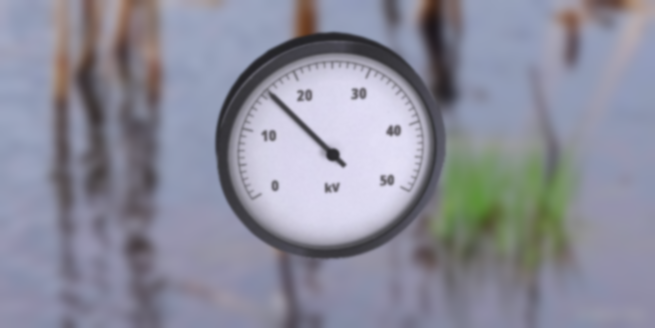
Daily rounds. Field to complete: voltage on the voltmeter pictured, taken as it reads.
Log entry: 16 kV
